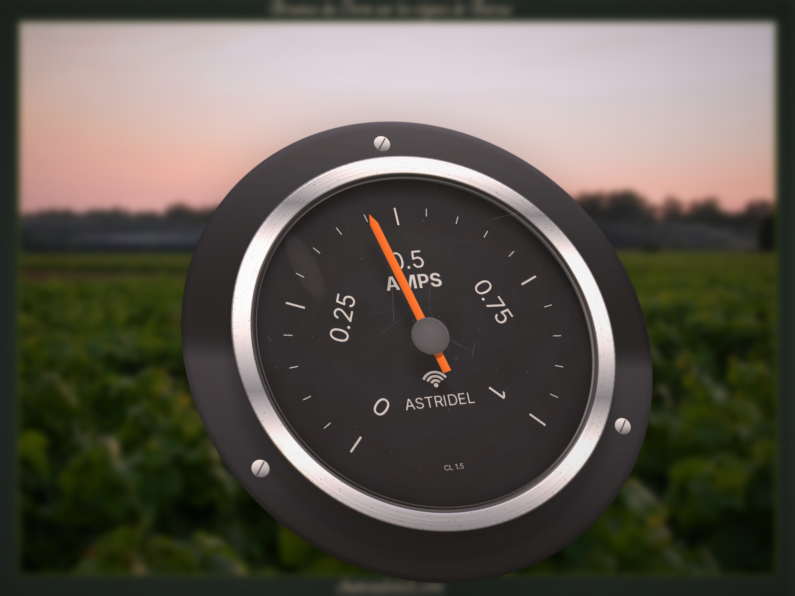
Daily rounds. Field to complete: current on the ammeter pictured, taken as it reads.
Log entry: 0.45 A
